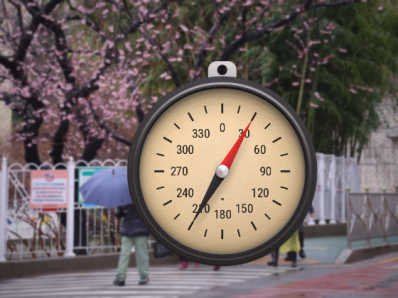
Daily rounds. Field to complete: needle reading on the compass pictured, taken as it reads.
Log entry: 30 °
